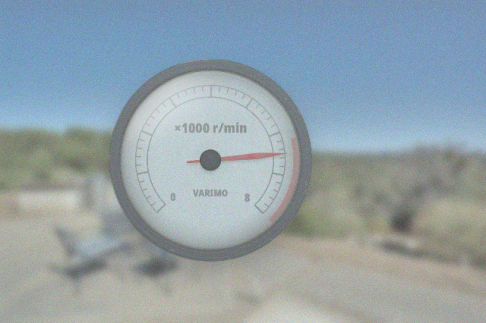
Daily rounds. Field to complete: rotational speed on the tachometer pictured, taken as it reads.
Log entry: 6500 rpm
